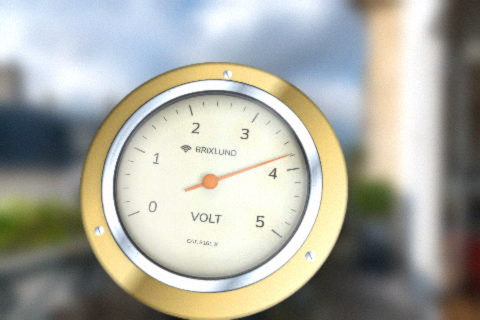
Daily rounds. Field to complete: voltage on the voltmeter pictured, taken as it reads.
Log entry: 3.8 V
